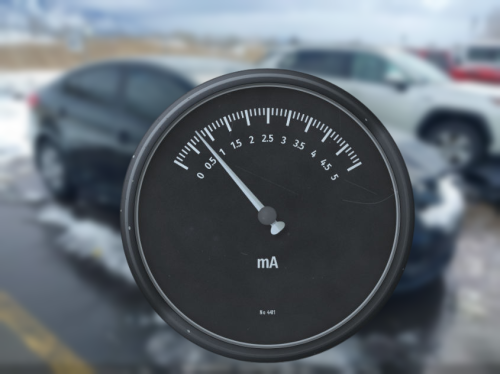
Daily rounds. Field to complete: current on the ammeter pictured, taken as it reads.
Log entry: 0.8 mA
